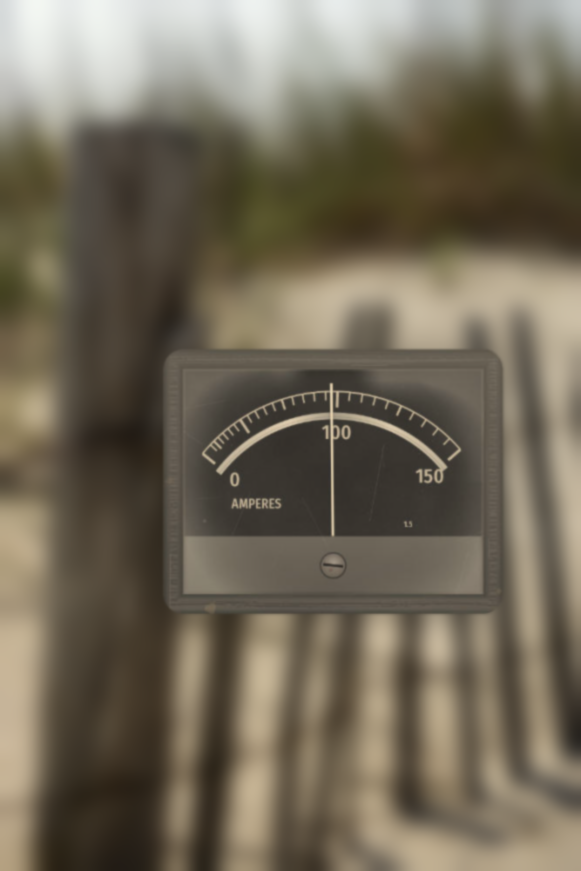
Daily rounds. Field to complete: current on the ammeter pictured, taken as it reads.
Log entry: 97.5 A
